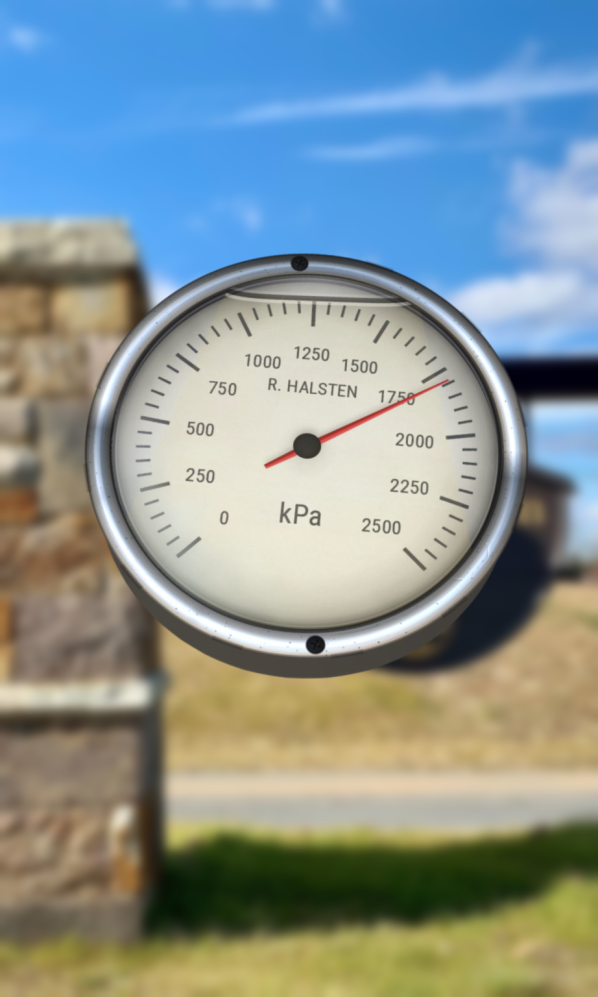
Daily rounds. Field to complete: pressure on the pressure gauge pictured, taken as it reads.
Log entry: 1800 kPa
